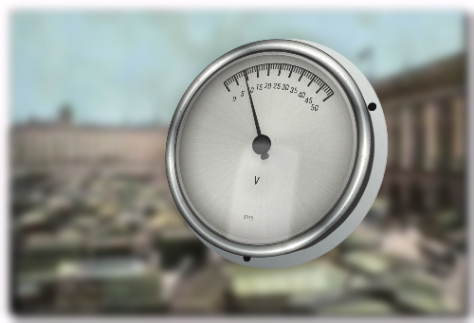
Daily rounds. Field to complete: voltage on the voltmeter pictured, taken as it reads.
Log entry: 10 V
